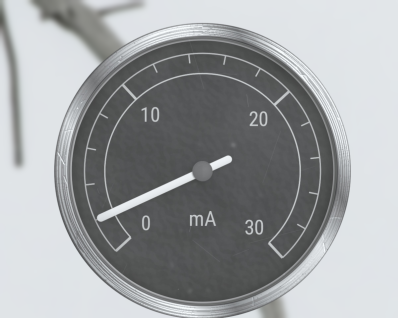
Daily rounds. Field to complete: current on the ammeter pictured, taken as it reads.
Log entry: 2 mA
